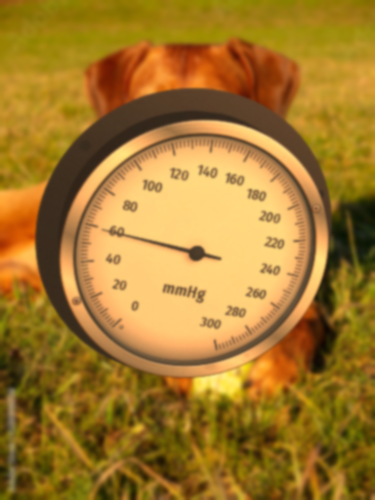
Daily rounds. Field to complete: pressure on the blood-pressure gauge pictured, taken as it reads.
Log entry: 60 mmHg
